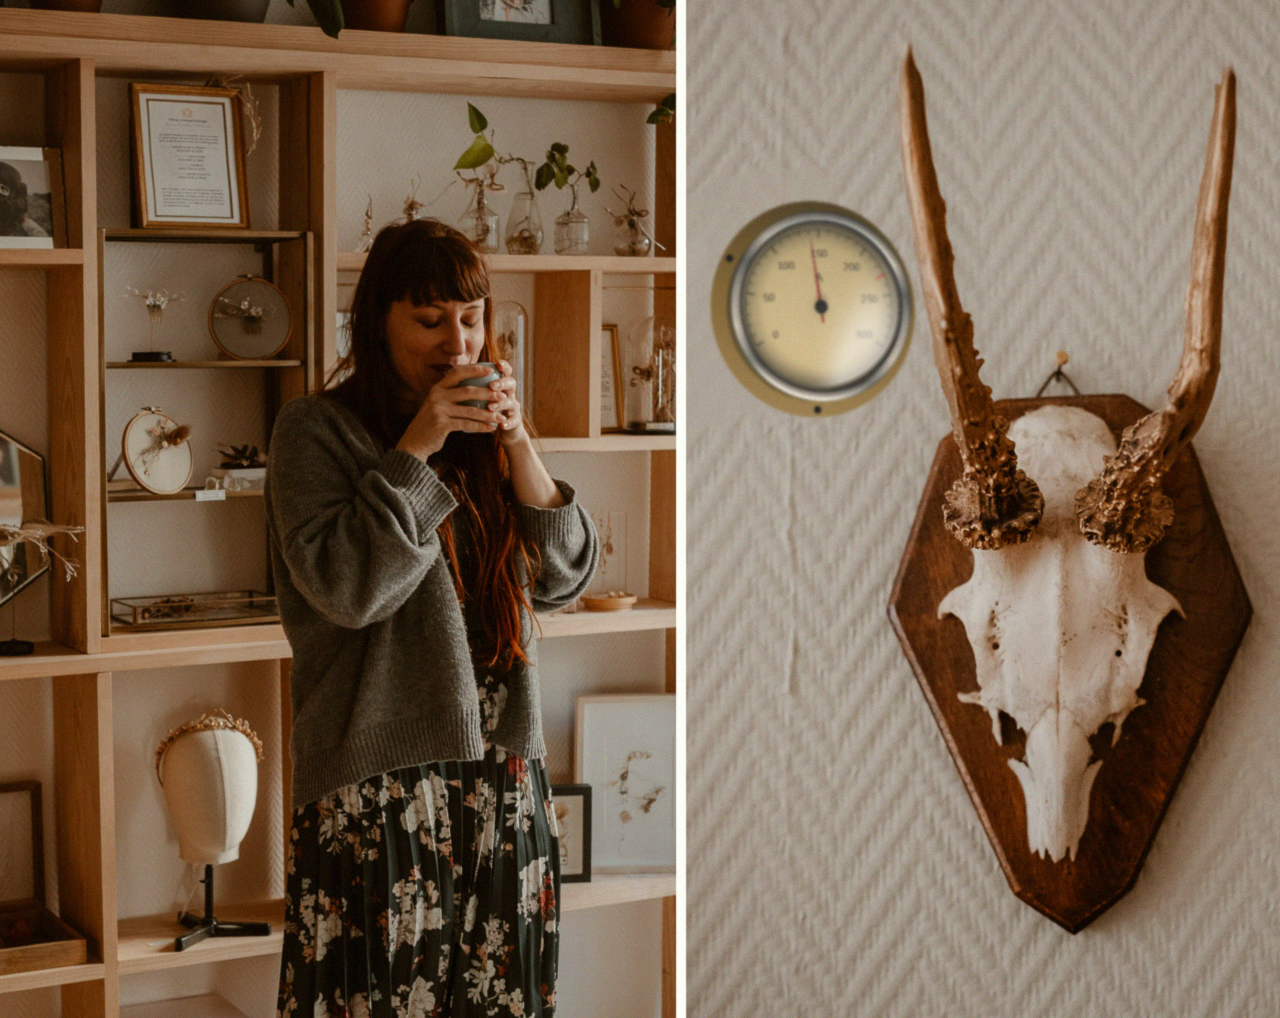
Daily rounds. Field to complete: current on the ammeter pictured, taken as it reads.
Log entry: 140 A
